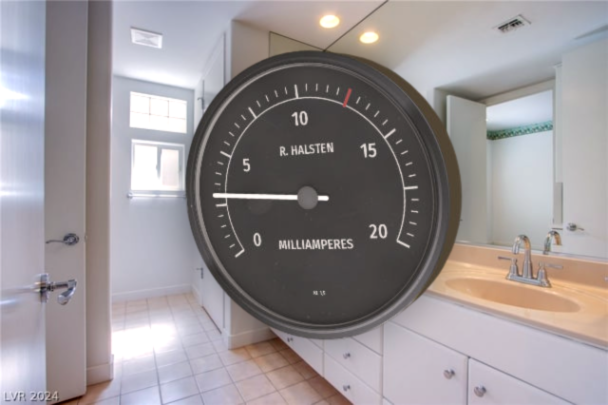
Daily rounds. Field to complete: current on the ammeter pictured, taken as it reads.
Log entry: 3 mA
